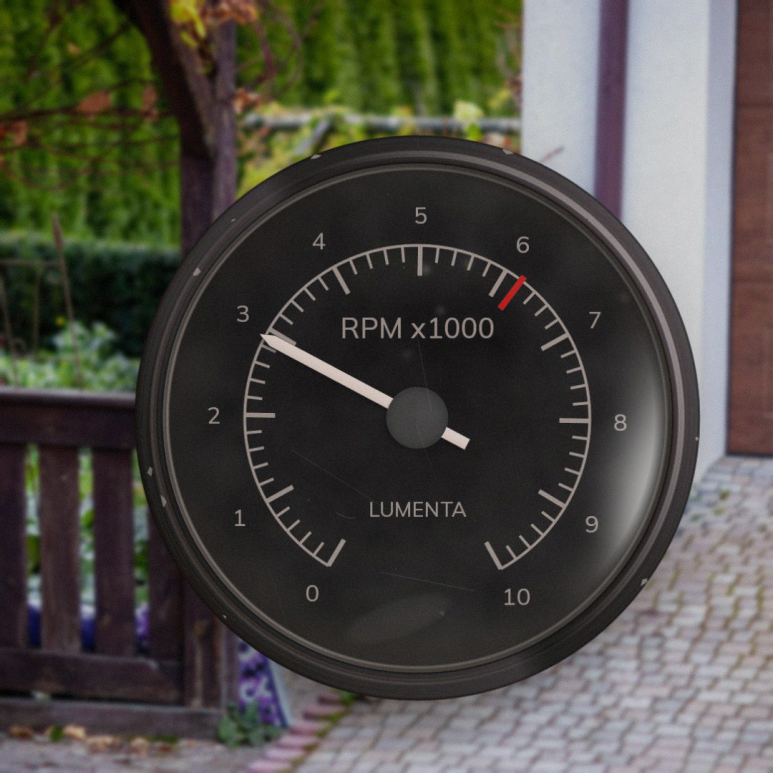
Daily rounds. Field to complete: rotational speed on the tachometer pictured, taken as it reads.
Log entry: 2900 rpm
